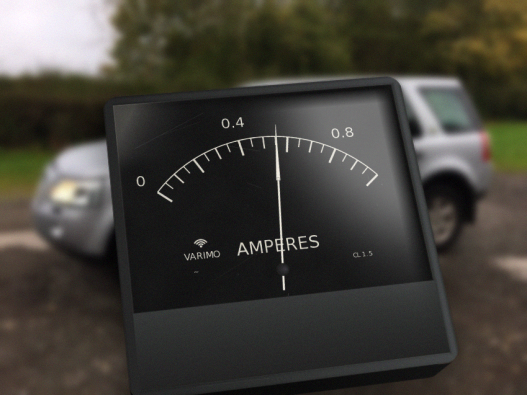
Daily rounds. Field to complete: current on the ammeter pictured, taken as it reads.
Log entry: 0.55 A
